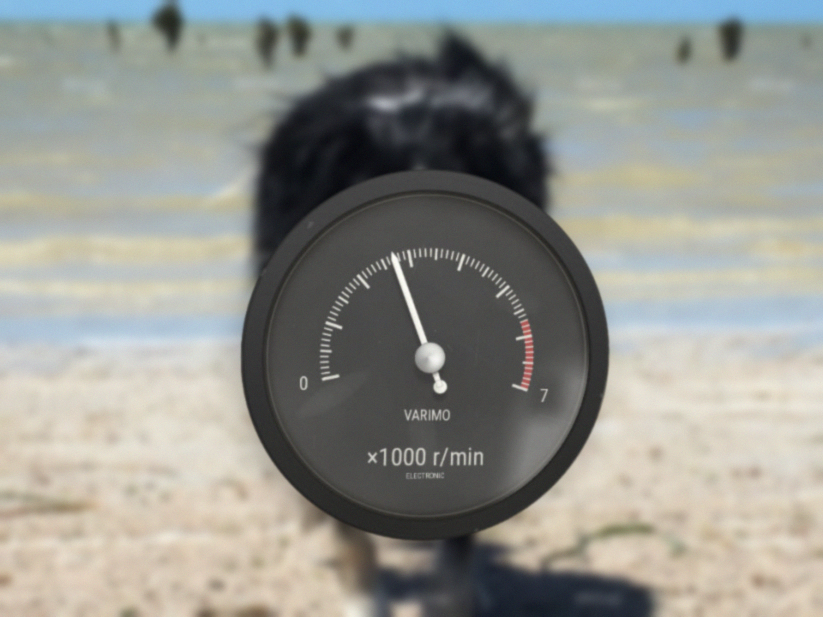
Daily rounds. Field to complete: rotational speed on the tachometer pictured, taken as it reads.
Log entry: 2700 rpm
